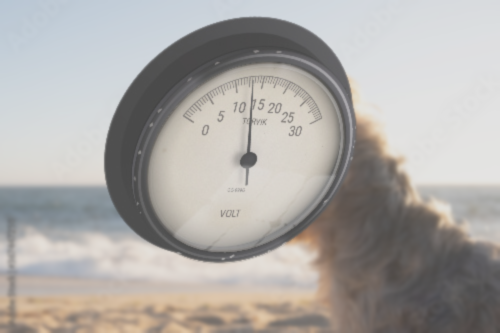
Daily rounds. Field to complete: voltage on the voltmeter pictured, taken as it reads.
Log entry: 12.5 V
